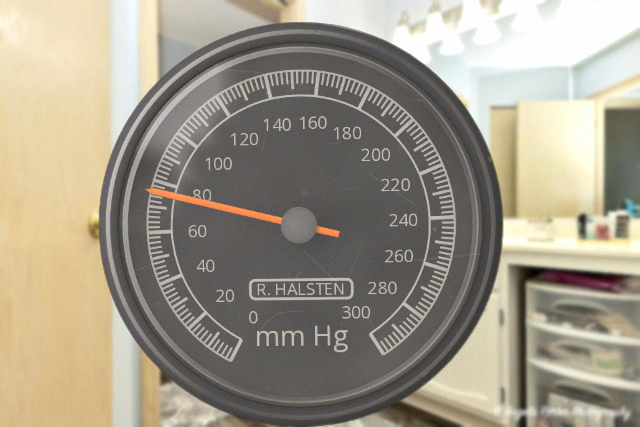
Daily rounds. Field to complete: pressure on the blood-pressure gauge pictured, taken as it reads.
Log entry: 76 mmHg
